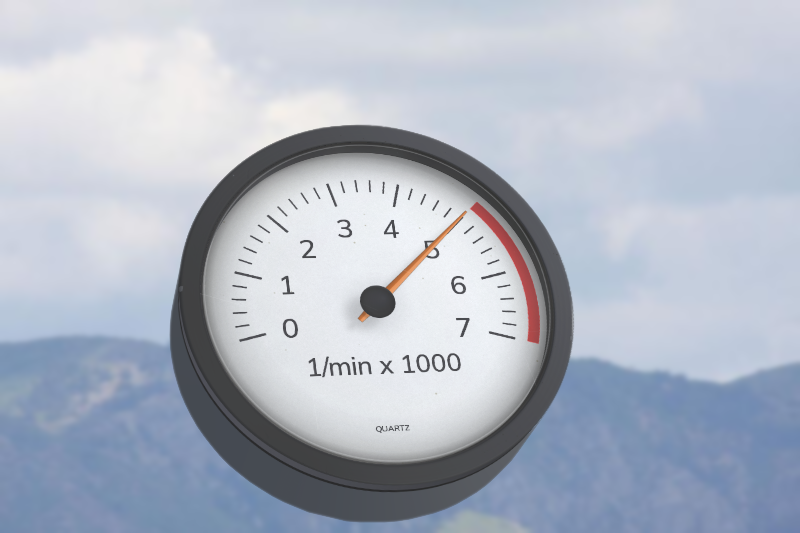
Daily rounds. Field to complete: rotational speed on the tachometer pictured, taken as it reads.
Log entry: 5000 rpm
